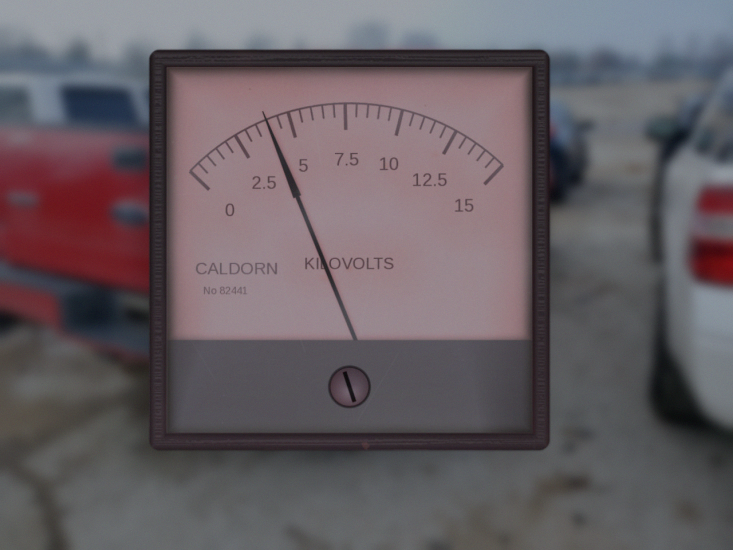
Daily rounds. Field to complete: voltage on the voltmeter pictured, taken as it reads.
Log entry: 4 kV
